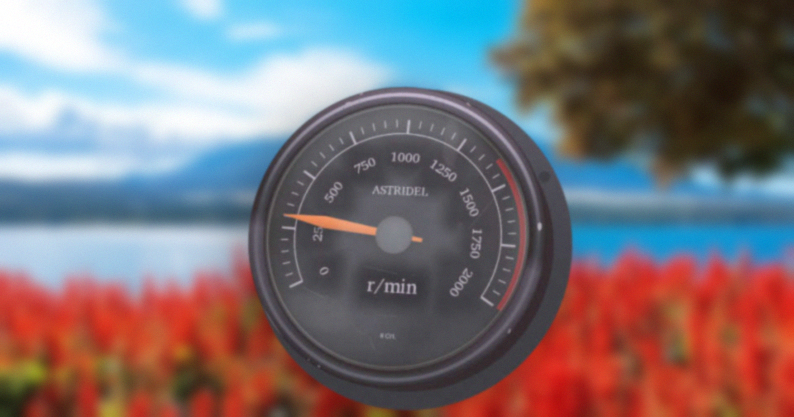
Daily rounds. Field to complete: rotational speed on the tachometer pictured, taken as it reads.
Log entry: 300 rpm
